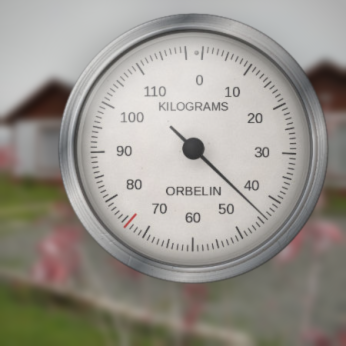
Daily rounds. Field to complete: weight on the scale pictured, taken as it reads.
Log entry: 44 kg
